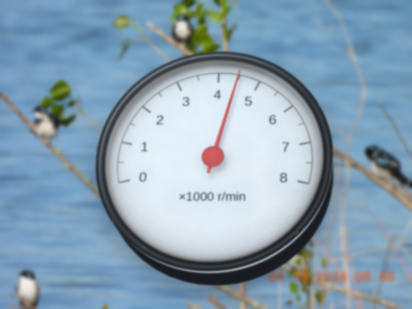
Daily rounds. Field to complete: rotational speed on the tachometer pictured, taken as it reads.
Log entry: 4500 rpm
